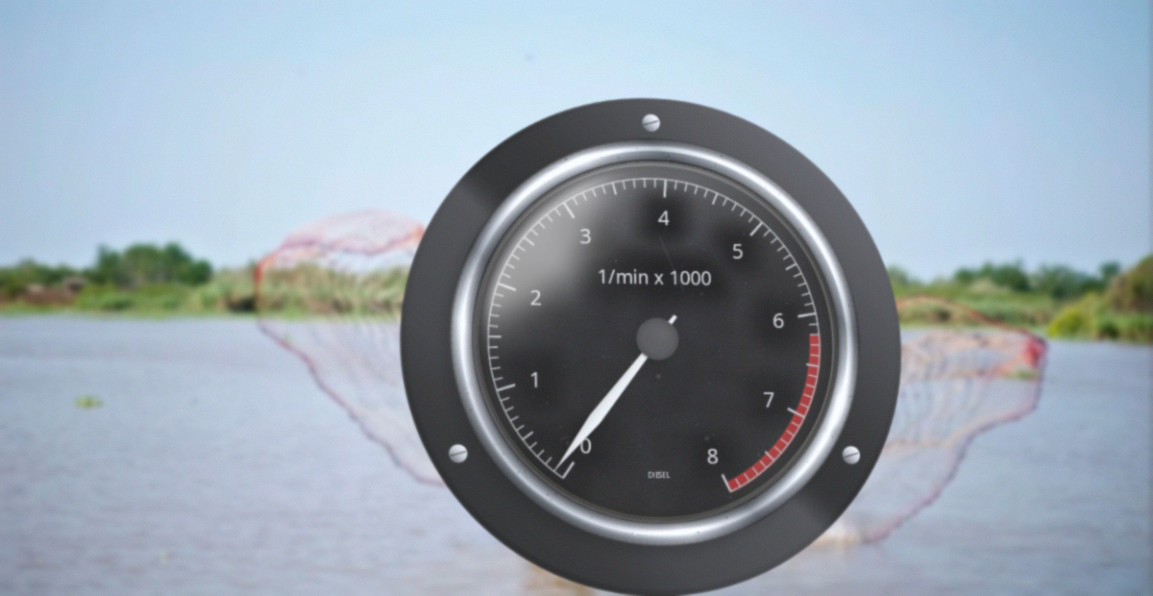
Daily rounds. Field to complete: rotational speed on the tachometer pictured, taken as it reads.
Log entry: 100 rpm
